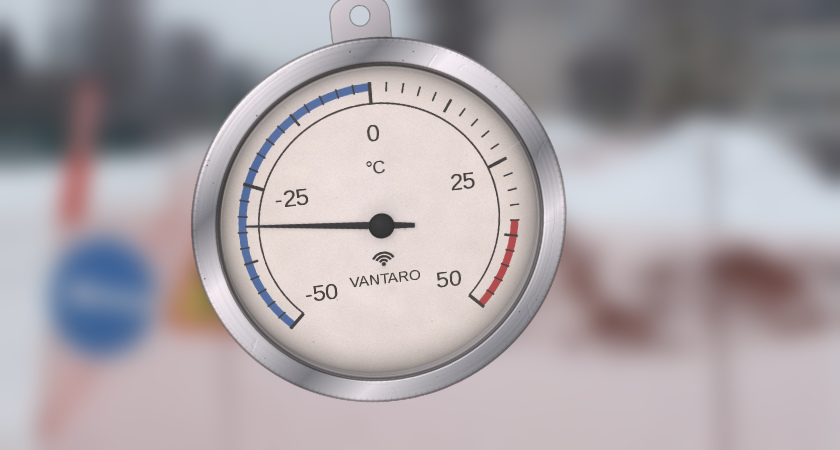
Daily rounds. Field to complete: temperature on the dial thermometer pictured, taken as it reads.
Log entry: -31.25 °C
